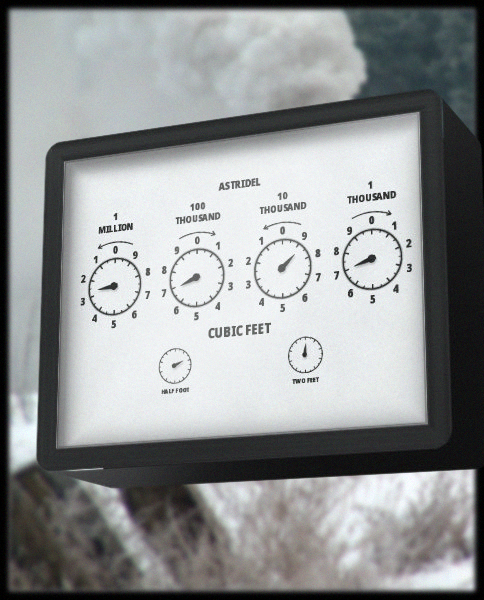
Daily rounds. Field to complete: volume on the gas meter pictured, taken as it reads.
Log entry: 268700 ft³
